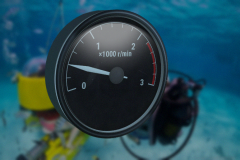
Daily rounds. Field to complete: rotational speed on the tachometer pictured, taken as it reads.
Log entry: 400 rpm
